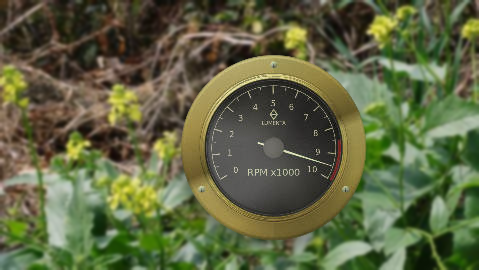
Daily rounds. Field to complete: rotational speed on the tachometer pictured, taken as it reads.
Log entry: 9500 rpm
